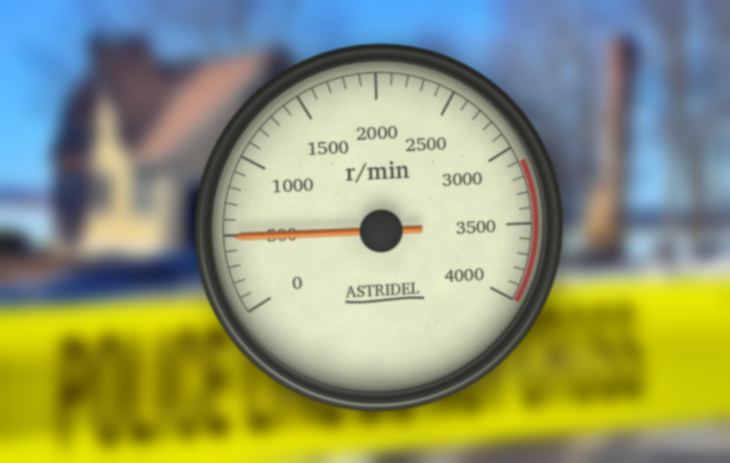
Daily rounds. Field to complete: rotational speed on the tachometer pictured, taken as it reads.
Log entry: 500 rpm
